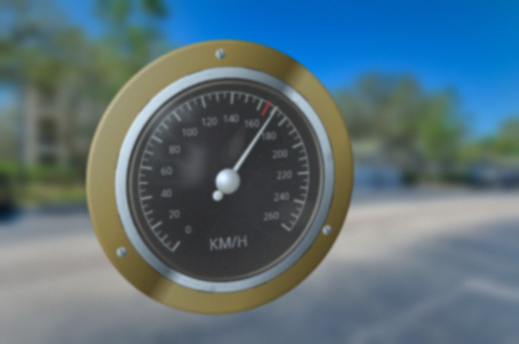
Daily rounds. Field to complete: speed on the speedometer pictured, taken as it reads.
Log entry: 170 km/h
